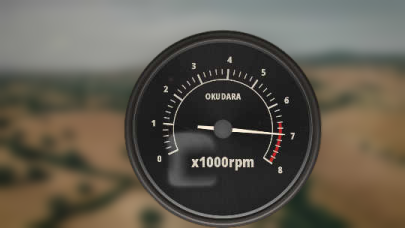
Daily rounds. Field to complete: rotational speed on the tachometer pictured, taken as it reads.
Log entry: 7000 rpm
